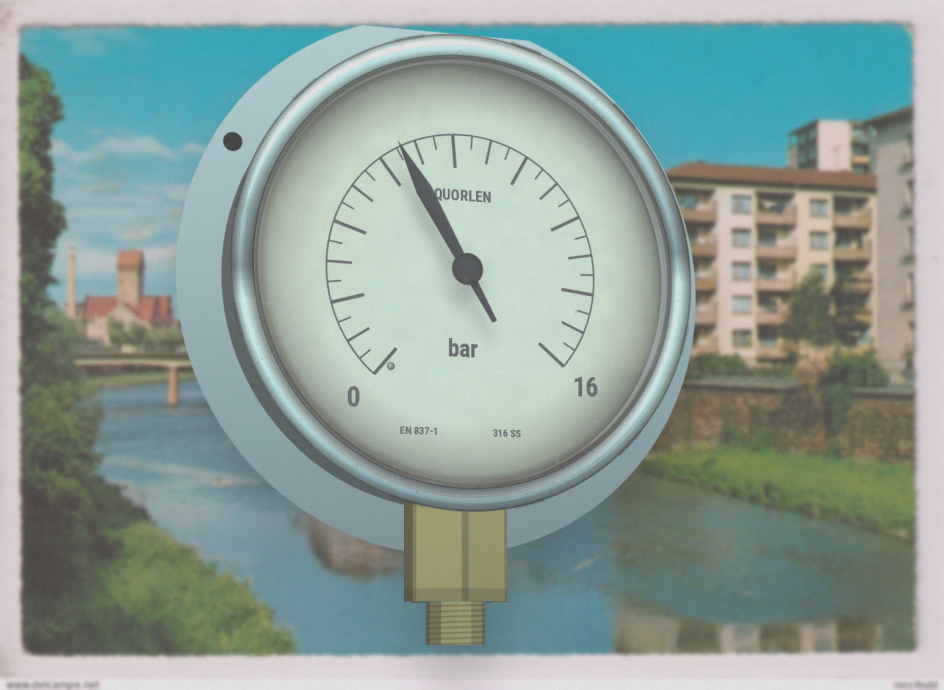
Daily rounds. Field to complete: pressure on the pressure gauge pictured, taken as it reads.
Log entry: 6.5 bar
